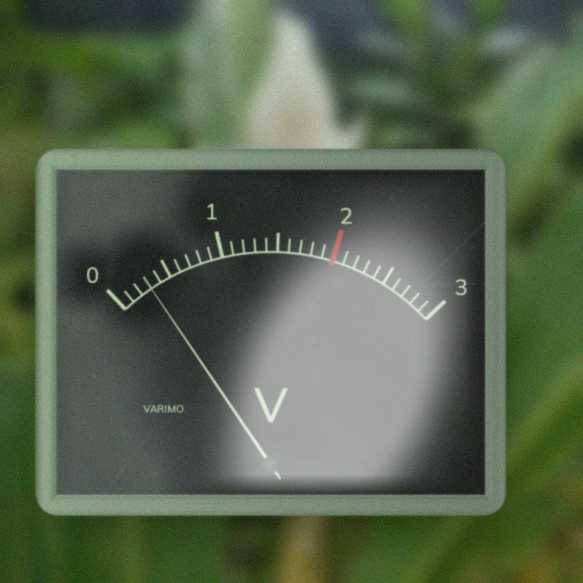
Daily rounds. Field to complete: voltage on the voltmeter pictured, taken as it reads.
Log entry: 0.3 V
